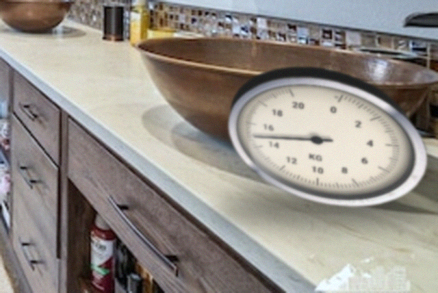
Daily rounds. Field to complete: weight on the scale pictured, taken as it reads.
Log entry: 15 kg
